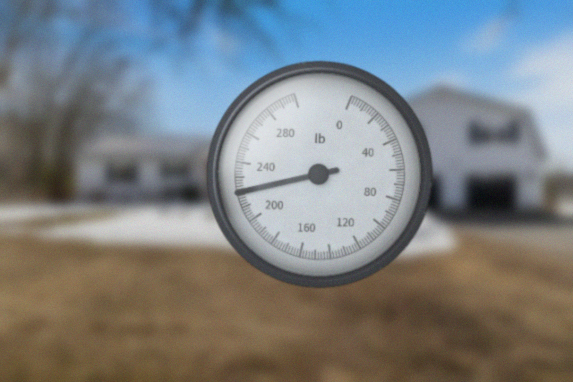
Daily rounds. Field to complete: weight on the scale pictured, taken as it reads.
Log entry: 220 lb
